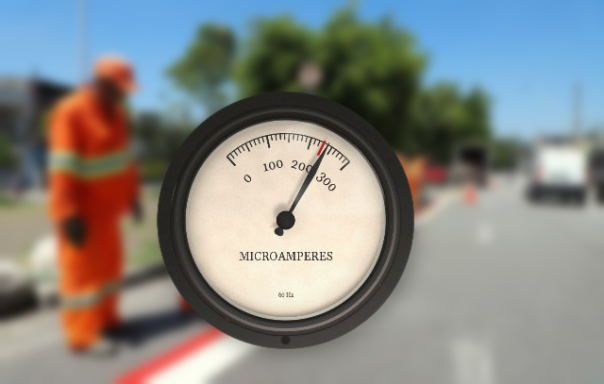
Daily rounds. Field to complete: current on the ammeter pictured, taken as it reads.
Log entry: 240 µA
